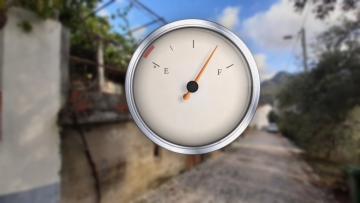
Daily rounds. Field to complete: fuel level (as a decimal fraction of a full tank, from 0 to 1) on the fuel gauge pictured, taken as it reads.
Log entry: 0.75
